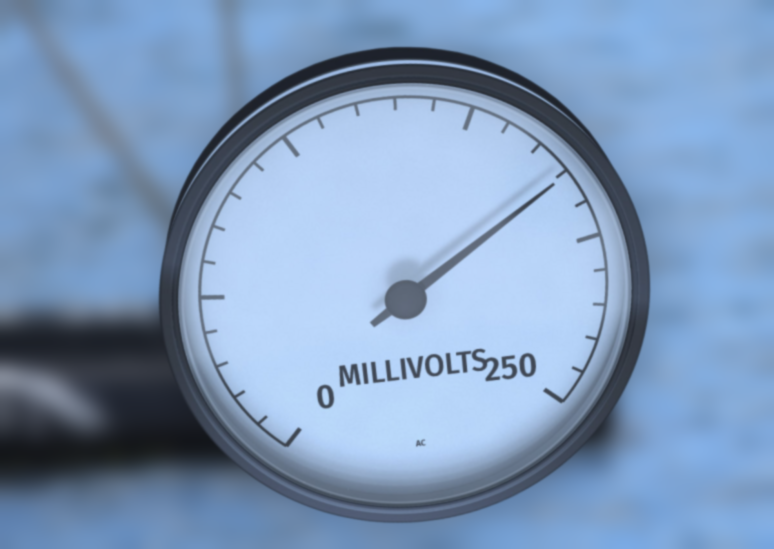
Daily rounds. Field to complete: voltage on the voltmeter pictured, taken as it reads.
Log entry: 180 mV
